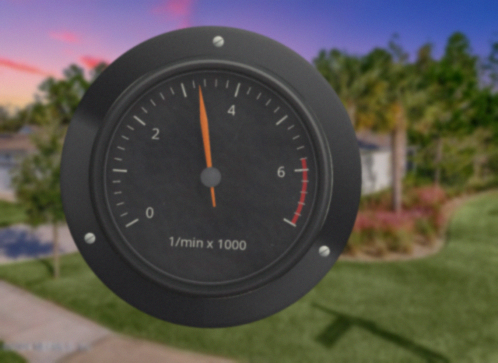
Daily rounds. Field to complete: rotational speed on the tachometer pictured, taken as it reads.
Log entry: 3300 rpm
